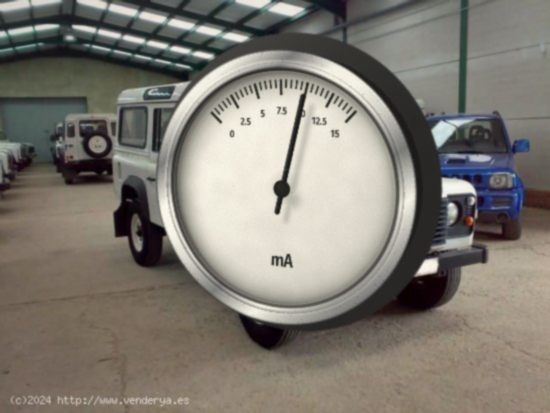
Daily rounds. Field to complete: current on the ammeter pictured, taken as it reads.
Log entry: 10 mA
